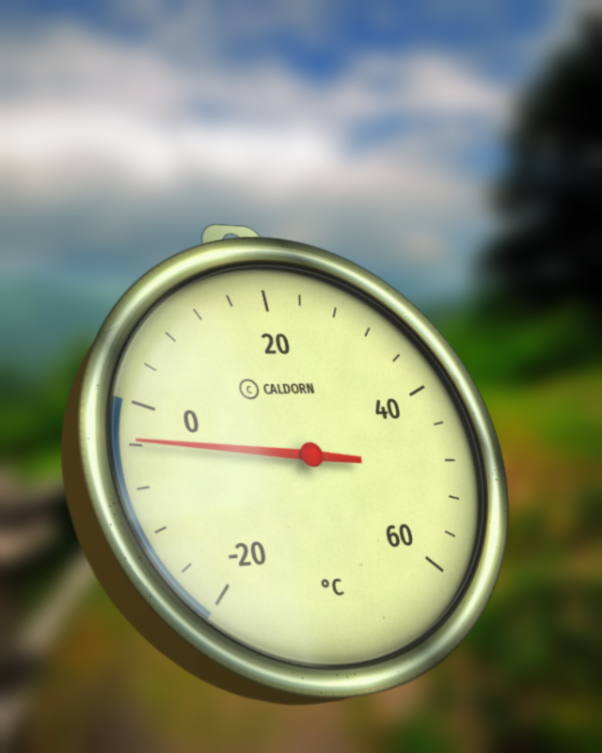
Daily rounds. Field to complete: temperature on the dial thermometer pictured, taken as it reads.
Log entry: -4 °C
